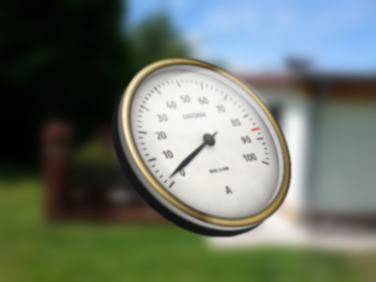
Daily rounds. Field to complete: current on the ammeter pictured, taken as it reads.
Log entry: 2 A
